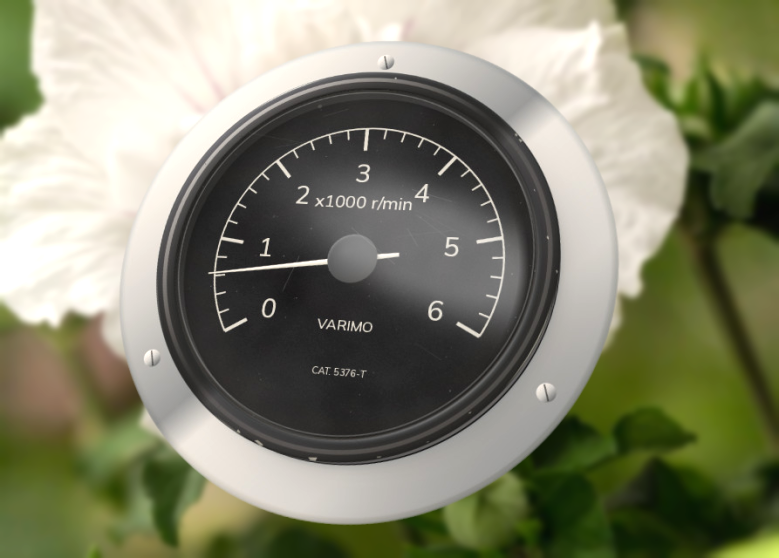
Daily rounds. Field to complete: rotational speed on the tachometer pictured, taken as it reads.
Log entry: 600 rpm
